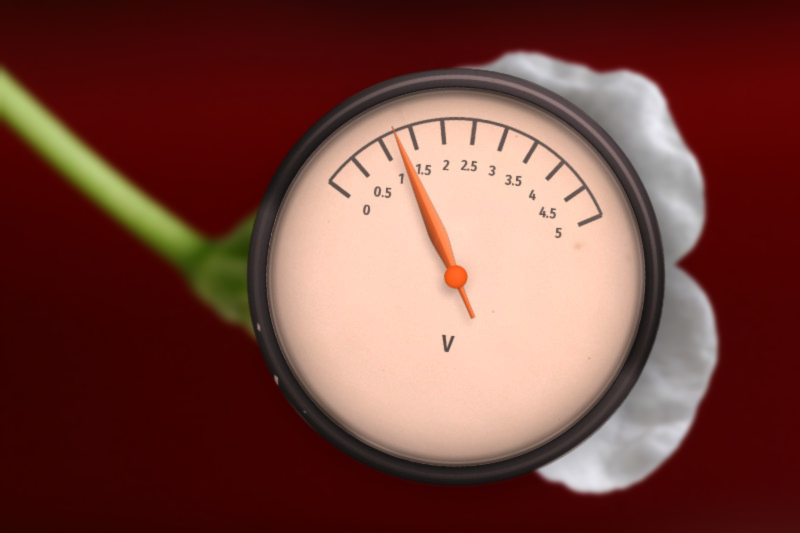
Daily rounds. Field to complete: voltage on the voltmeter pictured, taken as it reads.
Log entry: 1.25 V
